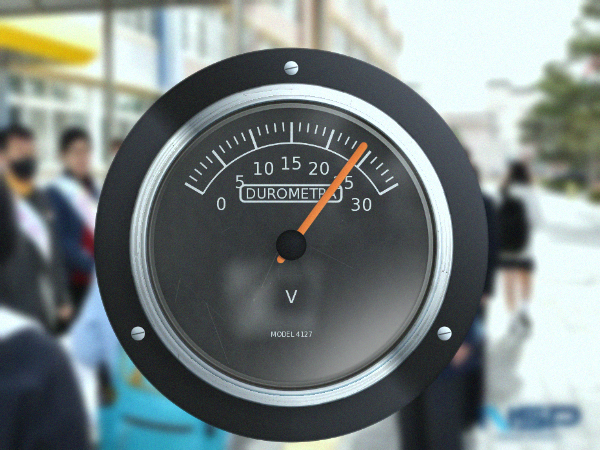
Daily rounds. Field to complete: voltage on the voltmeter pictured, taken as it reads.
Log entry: 24 V
